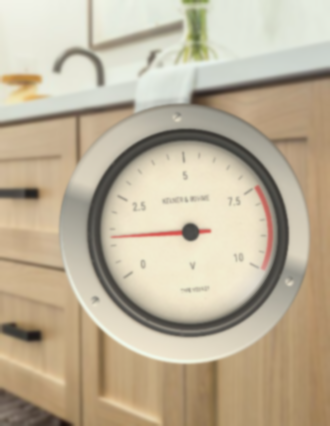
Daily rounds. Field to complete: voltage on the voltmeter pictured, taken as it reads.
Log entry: 1.25 V
